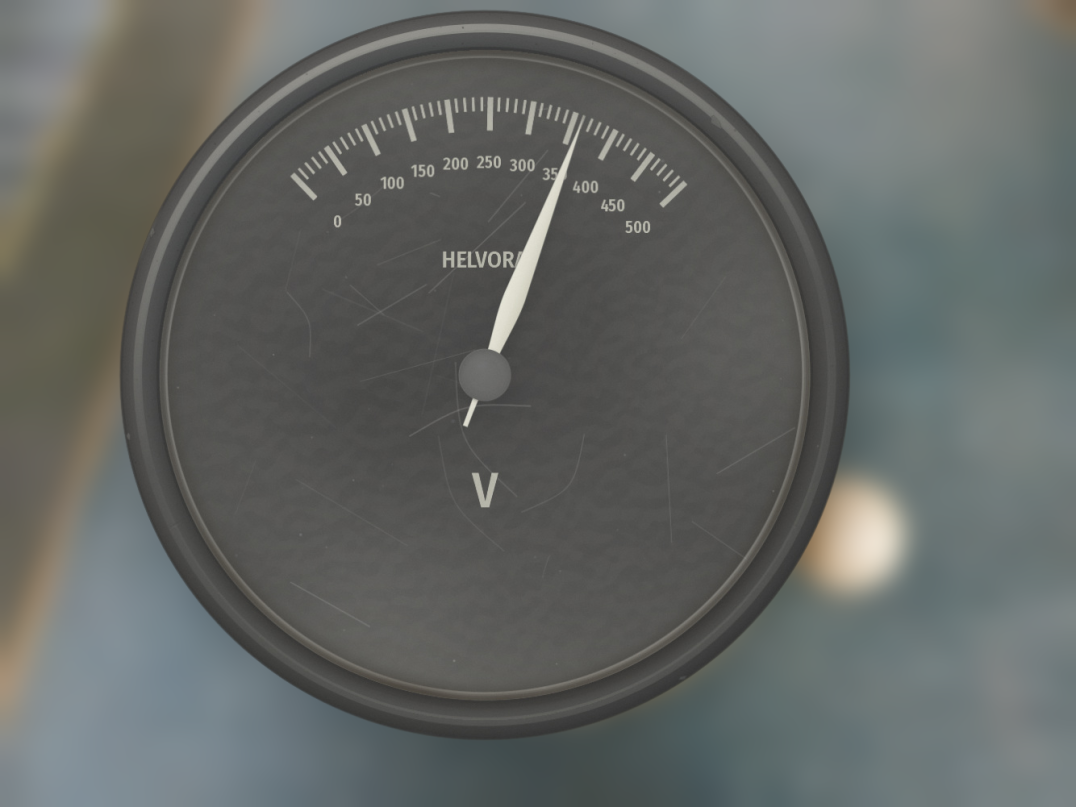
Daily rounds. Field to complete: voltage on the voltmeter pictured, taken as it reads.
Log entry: 360 V
